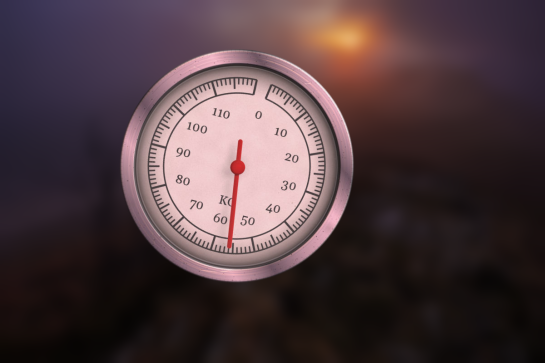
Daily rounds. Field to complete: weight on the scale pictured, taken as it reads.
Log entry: 56 kg
